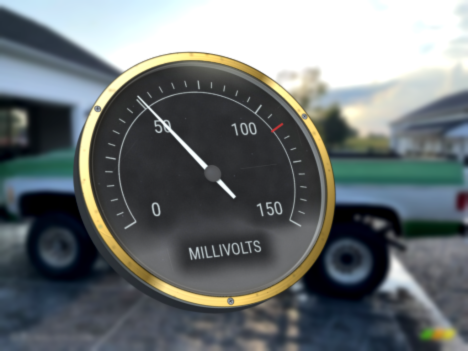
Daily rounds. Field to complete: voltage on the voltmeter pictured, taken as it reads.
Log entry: 50 mV
